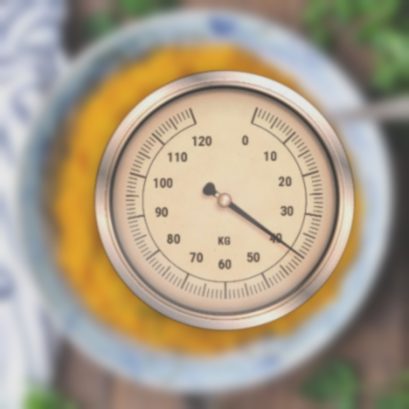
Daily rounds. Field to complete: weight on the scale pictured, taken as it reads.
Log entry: 40 kg
